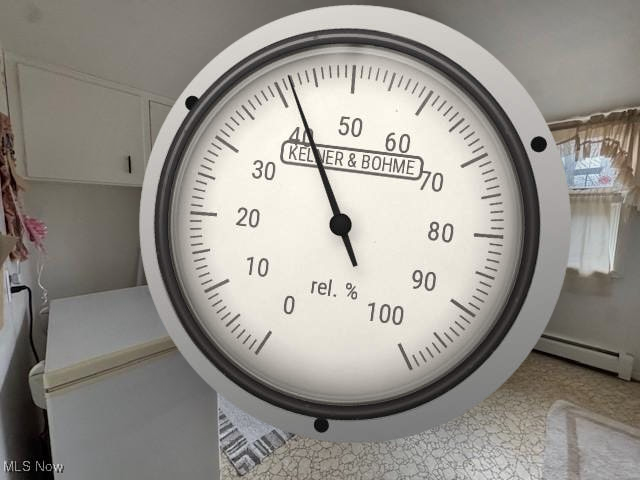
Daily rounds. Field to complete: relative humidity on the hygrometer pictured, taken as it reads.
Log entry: 42 %
